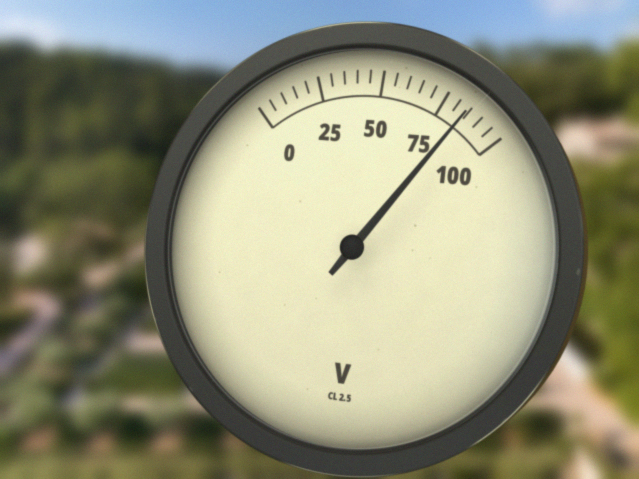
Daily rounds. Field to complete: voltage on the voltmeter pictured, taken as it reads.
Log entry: 85 V
